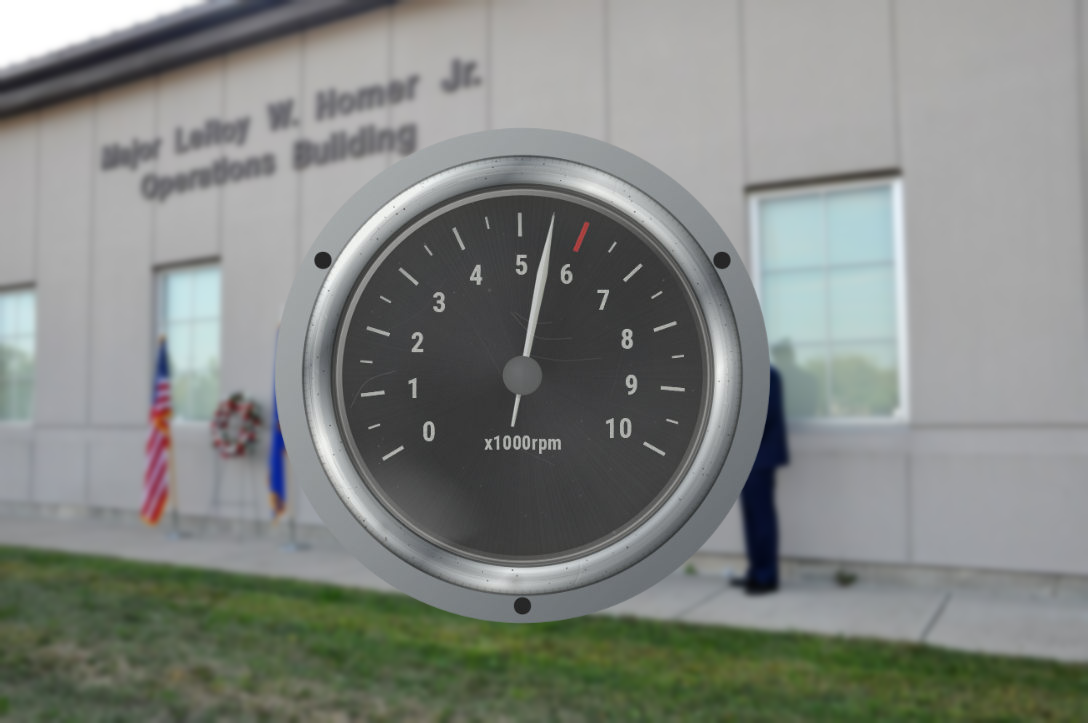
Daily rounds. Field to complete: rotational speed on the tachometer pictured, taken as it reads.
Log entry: 5500 rpm
